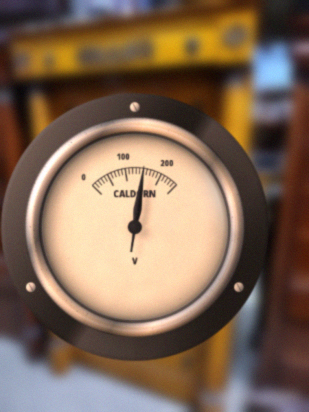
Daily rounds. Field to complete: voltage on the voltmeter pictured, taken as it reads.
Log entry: 150 V
